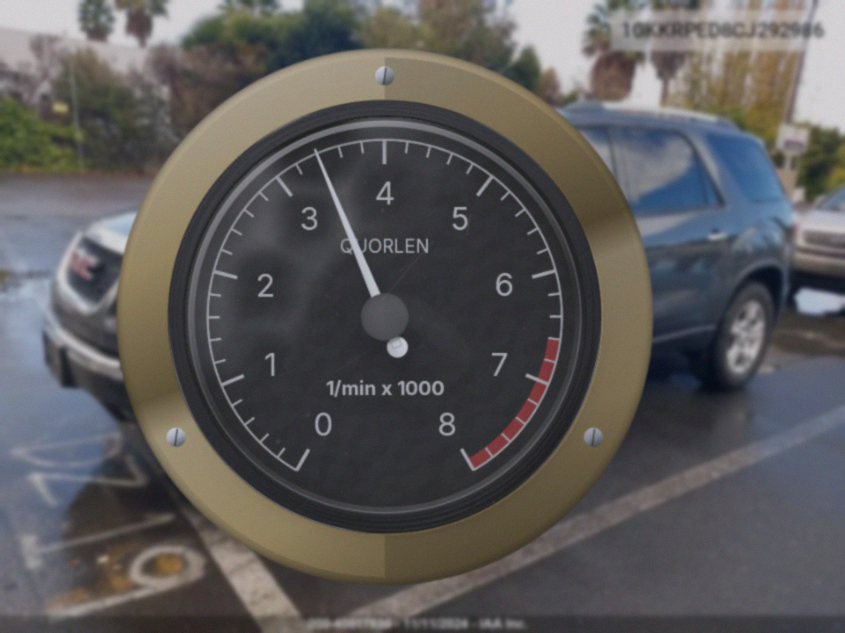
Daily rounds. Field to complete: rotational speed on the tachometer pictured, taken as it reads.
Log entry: 3400 rpm
